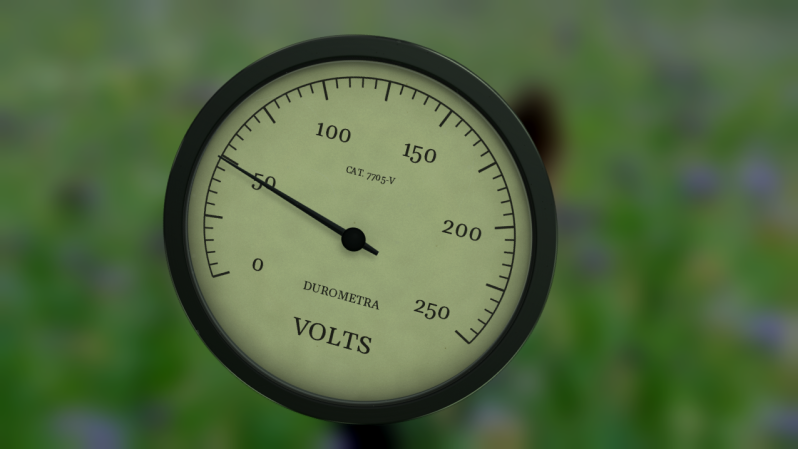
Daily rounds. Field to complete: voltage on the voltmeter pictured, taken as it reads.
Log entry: 50 V
